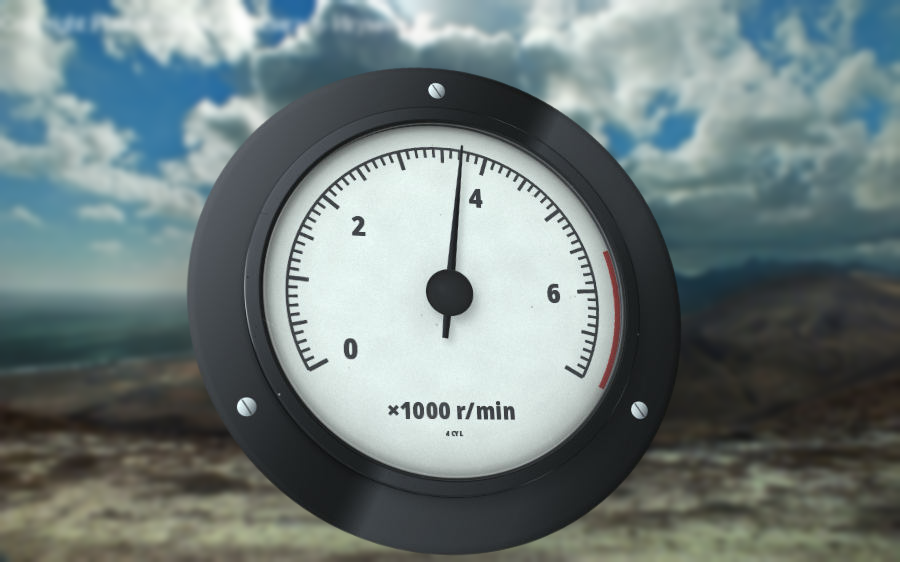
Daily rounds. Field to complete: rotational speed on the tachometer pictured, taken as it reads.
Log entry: 3700 rpm
